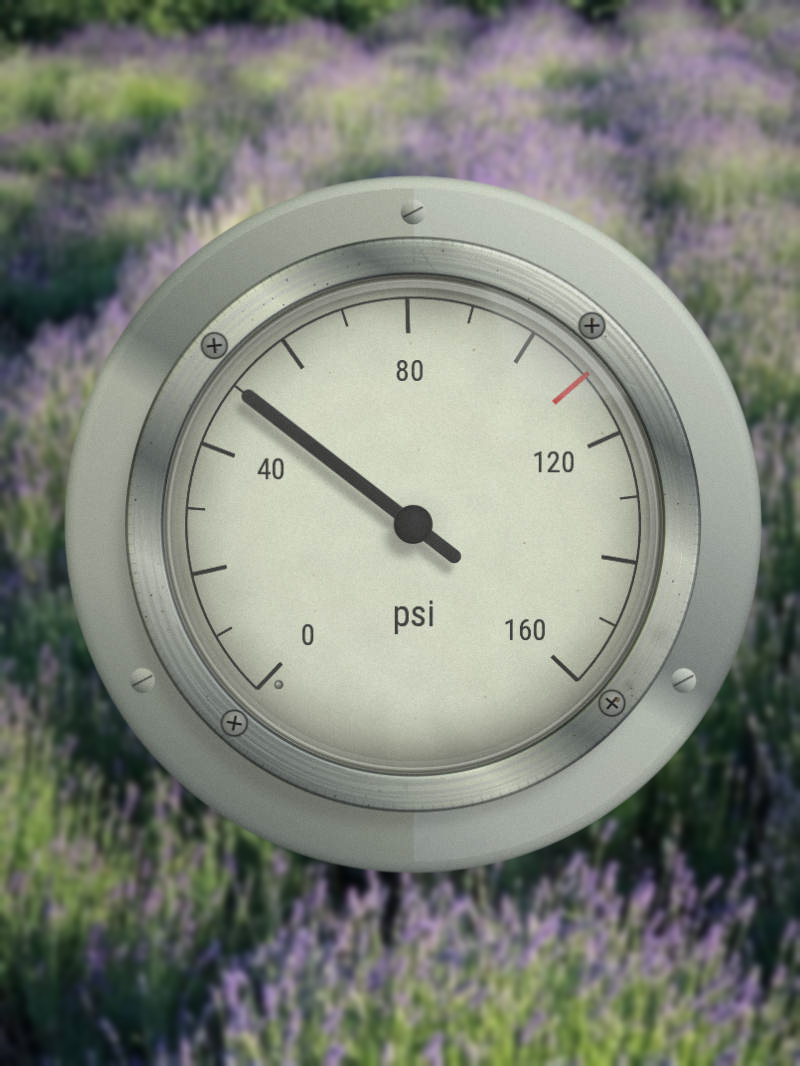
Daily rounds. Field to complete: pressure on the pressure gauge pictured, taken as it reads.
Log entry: 50 psi
